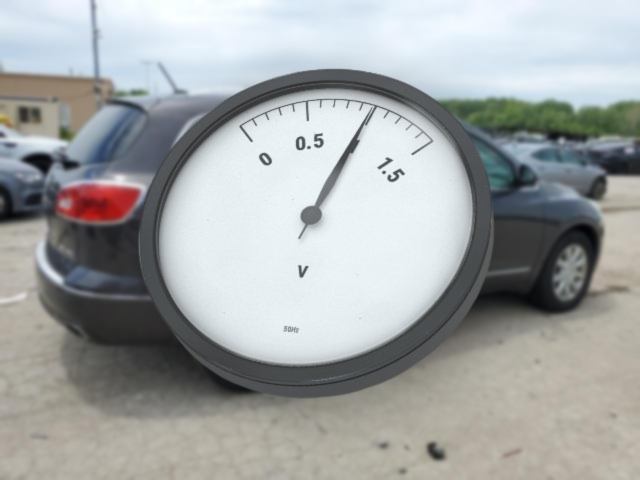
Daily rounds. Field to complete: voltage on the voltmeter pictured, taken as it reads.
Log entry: 1 V
